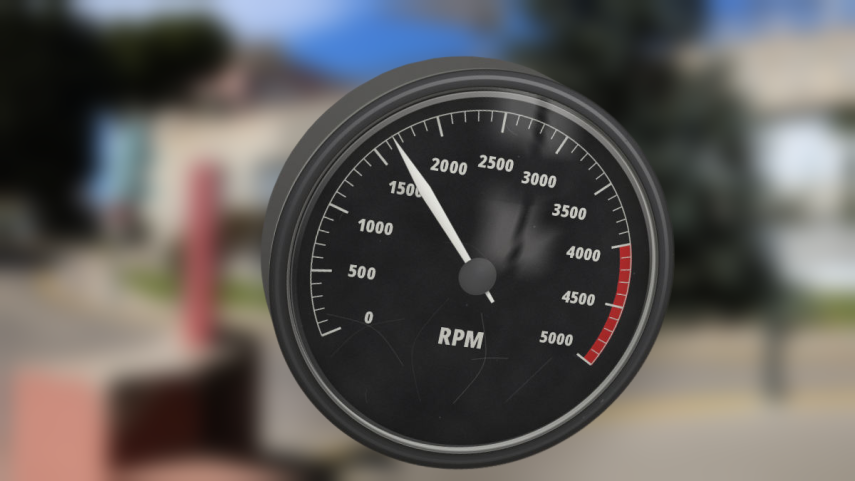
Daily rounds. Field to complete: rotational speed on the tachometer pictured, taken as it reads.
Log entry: 1650 rpm
